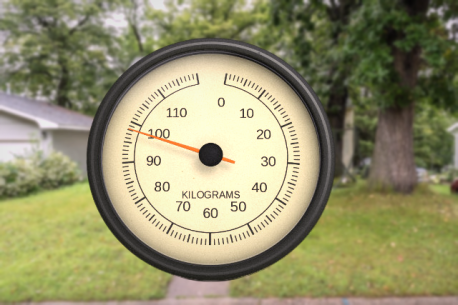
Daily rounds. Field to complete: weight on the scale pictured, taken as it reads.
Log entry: 98 kg
